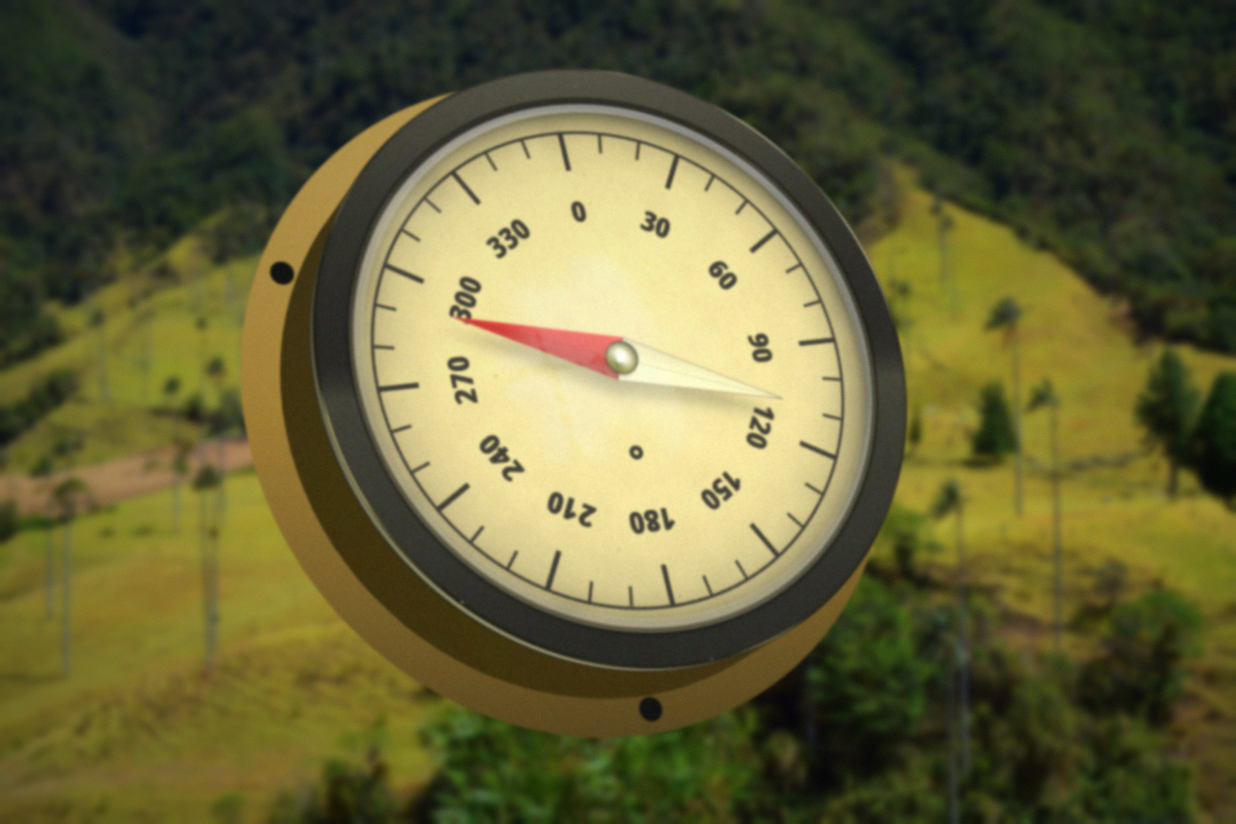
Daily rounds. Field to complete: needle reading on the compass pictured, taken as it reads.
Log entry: 290 °
